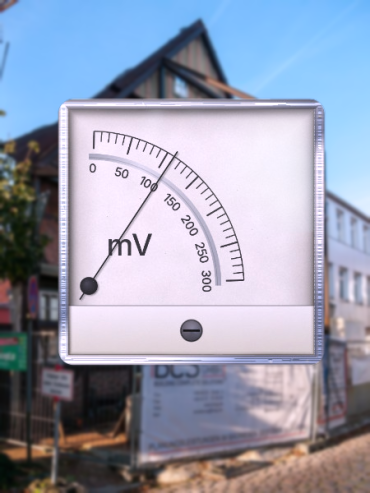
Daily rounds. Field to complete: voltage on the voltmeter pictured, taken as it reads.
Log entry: 110 mV
